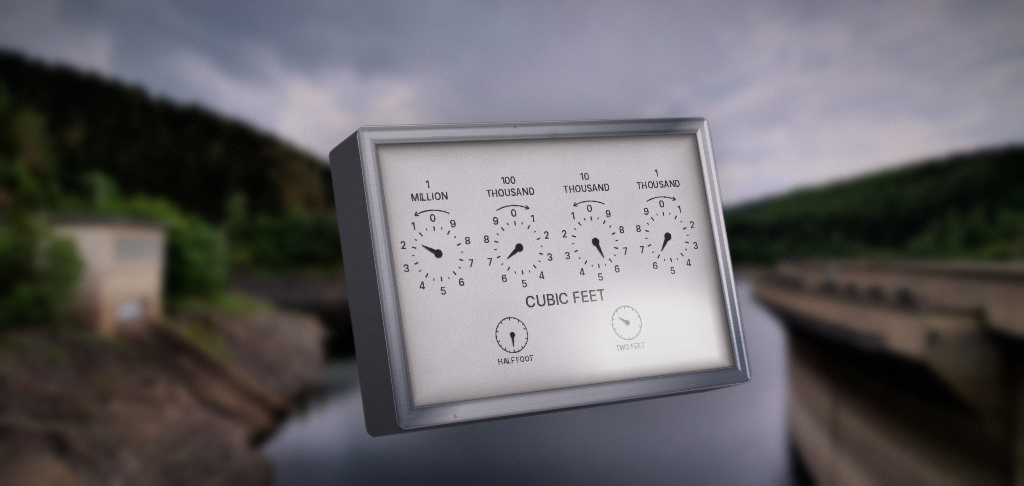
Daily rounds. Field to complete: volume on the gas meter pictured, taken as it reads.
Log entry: 165600 ft³
